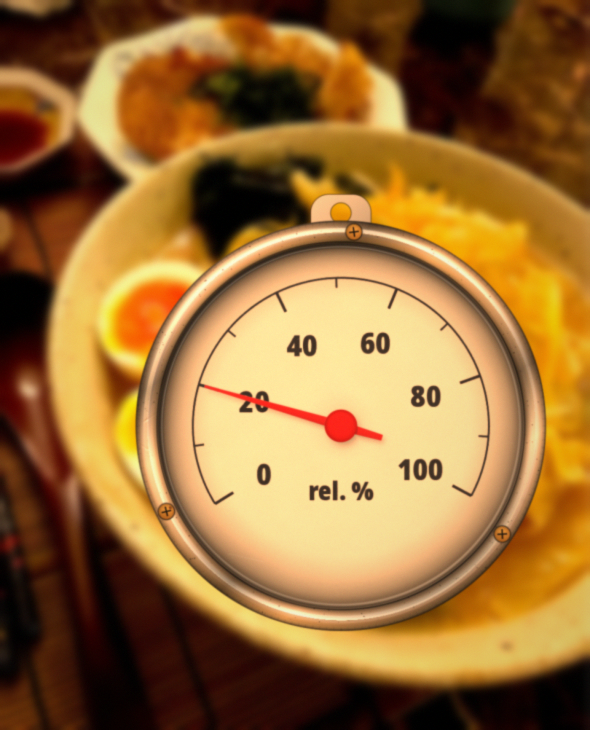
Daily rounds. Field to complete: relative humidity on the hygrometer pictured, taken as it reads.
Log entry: 20 %
